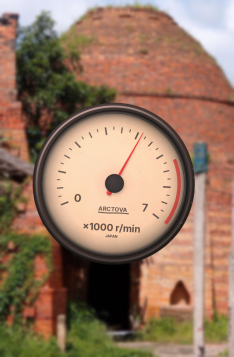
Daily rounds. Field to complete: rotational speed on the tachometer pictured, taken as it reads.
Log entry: 4125 rpm
